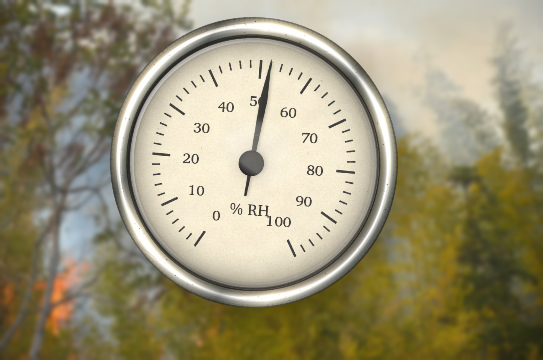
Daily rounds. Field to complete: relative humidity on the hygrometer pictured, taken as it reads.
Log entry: 52 %
